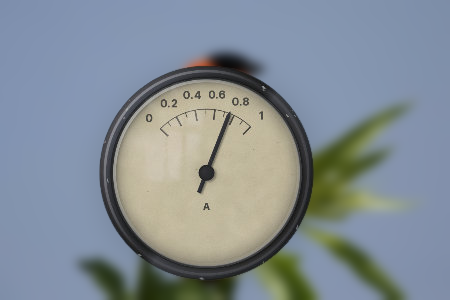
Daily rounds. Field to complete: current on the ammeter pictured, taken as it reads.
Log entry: 0.75 A
